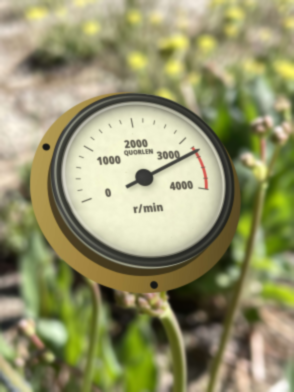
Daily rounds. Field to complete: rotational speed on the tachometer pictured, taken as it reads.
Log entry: 3300 rpm
